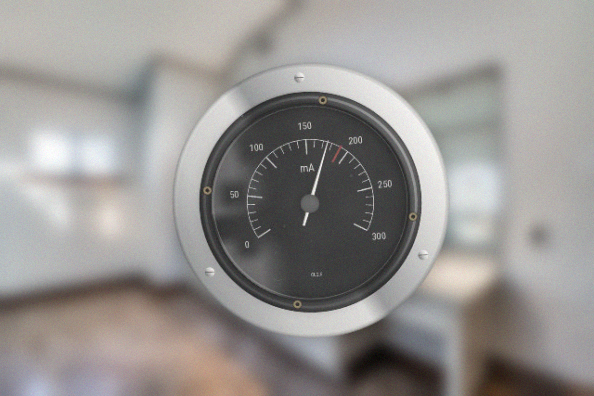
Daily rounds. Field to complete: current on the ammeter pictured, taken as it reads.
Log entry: 175 mA
